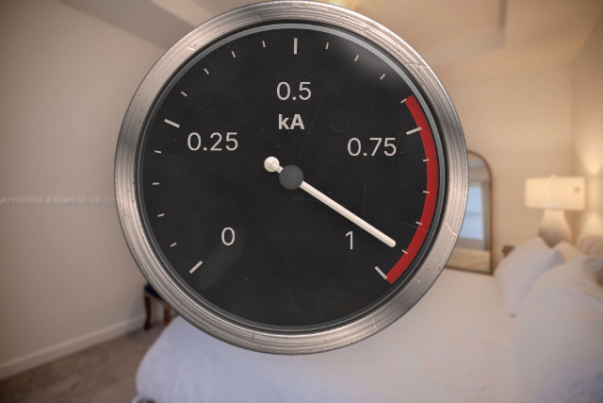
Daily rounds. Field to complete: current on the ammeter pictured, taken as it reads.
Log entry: 0.95 kA
